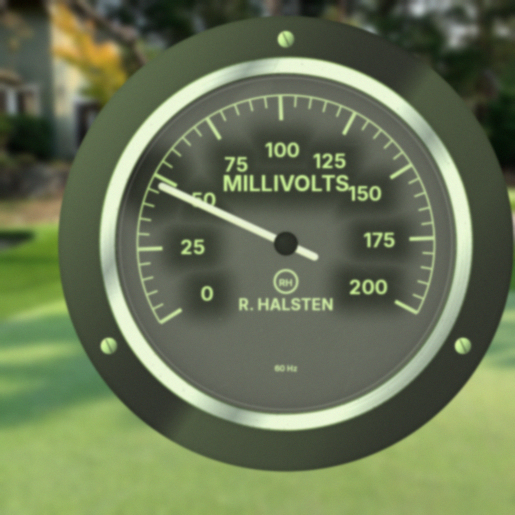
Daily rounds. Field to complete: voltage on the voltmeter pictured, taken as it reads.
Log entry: 47.5 mV
